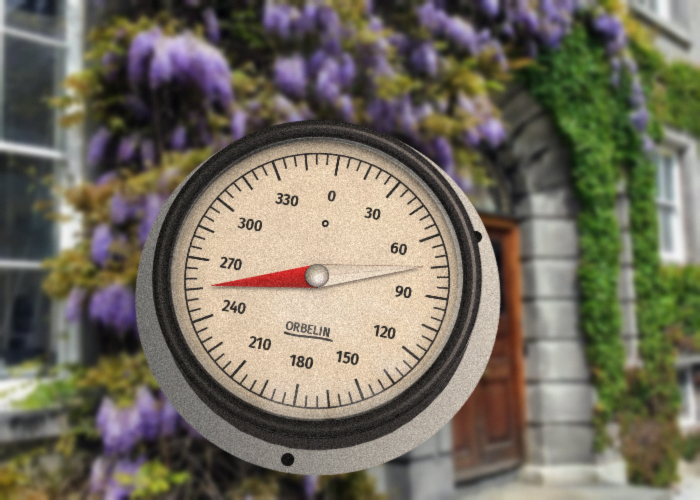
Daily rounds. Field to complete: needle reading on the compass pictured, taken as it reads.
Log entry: 255 °
